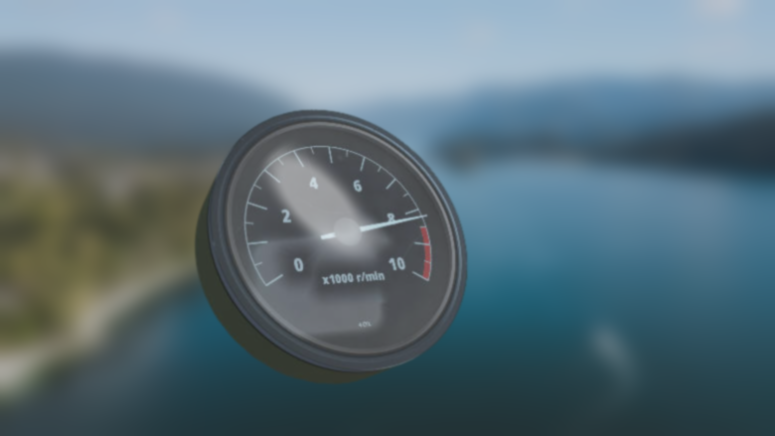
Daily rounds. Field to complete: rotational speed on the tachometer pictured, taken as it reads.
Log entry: 8250 rpm
